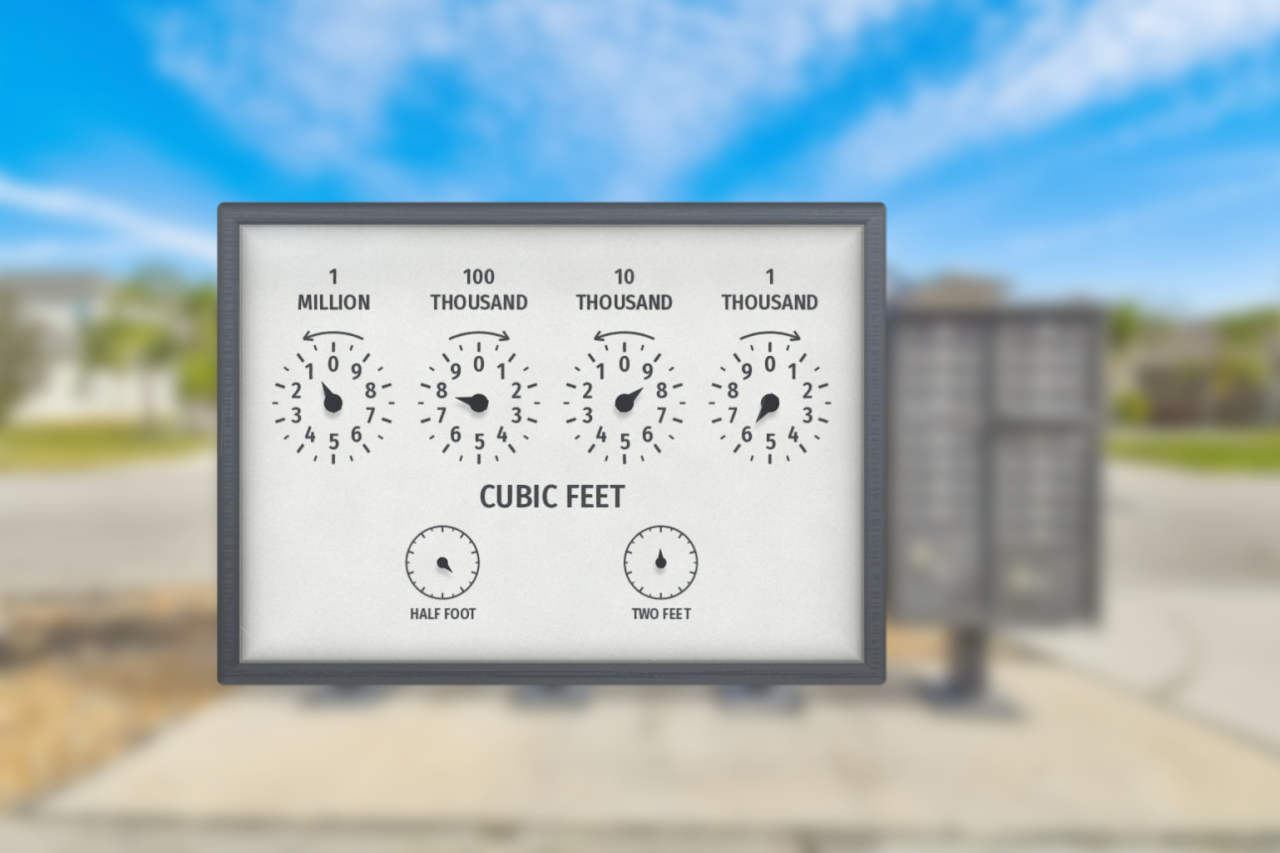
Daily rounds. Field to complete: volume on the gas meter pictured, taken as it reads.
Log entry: 78600 ft³
